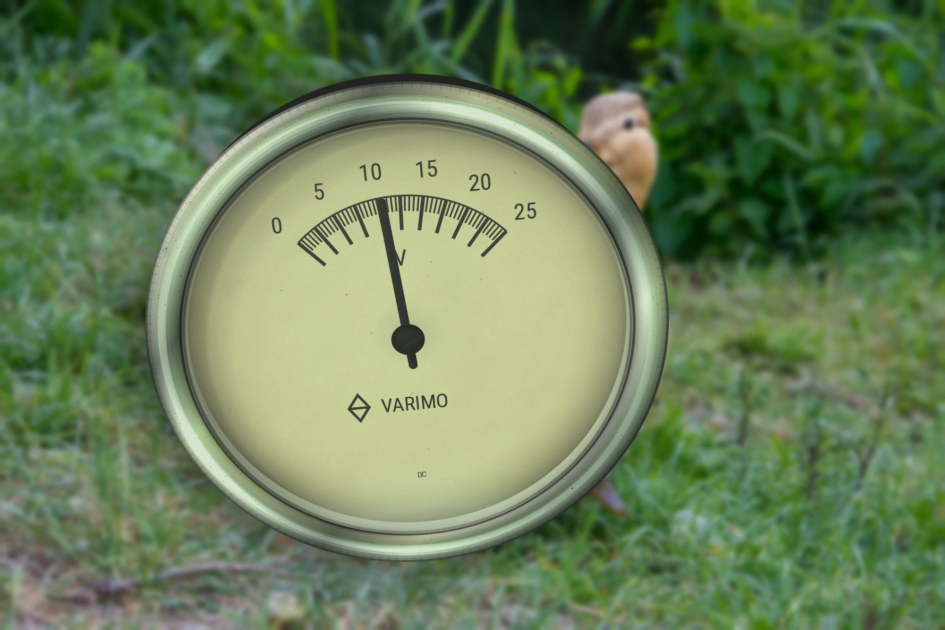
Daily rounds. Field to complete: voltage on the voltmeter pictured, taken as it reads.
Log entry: 10.5 V
